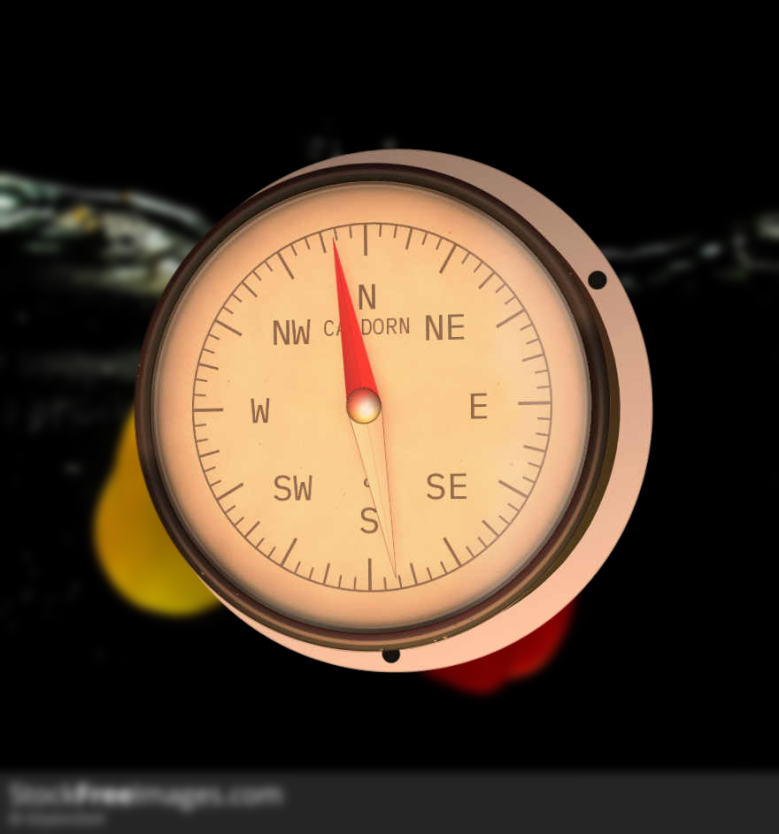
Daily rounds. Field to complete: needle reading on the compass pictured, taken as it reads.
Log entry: 350 °
